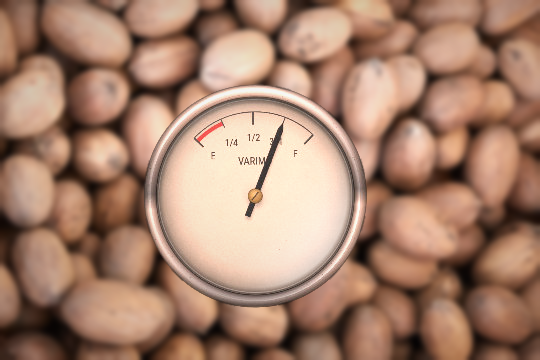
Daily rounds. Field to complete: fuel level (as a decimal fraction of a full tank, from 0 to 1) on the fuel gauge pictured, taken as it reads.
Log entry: 0.75
